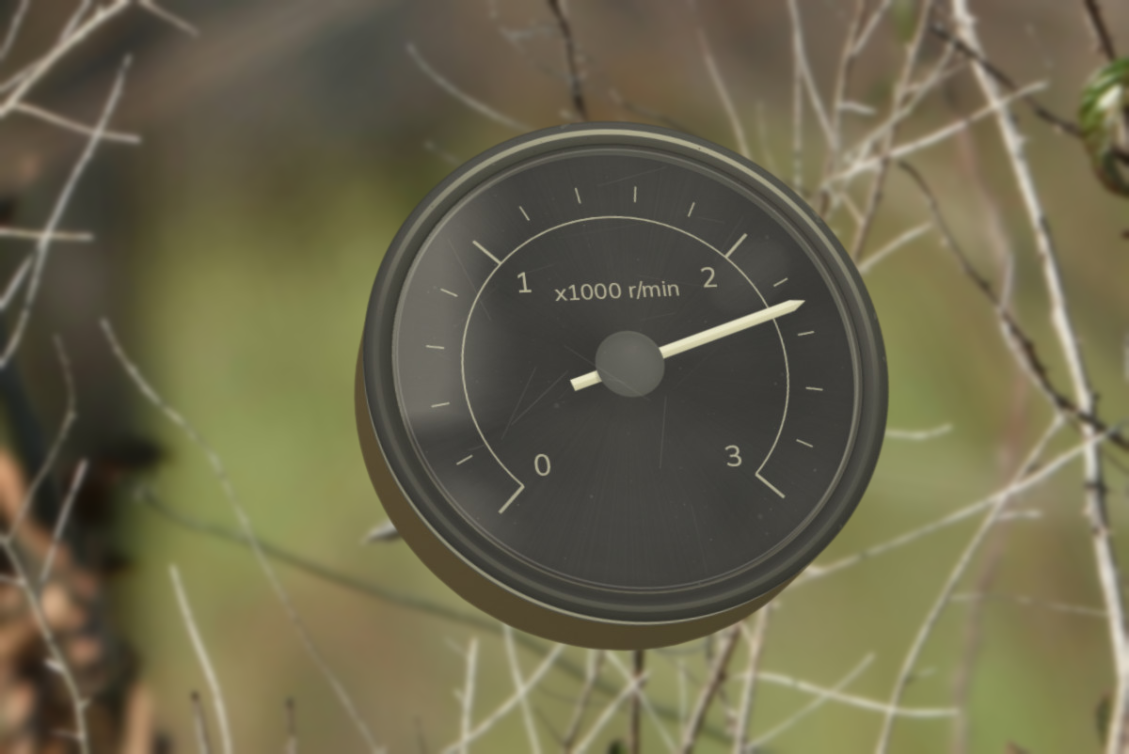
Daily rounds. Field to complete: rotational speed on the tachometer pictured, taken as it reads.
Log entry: 2300 rpm
